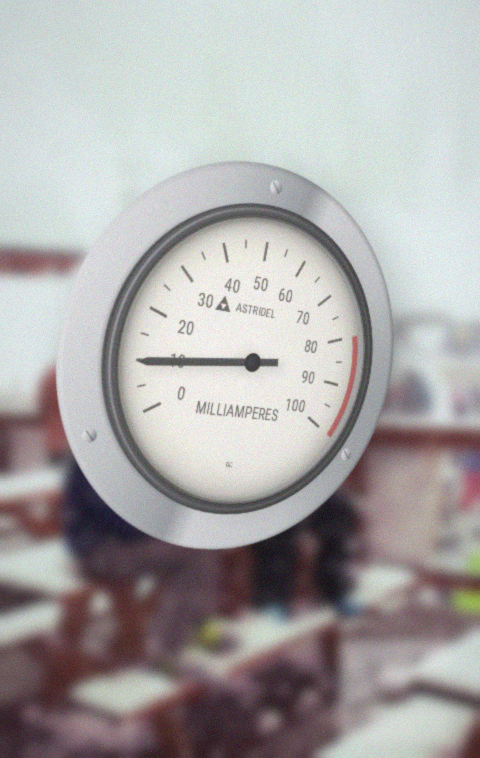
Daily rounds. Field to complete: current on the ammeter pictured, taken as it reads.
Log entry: 10 mA
